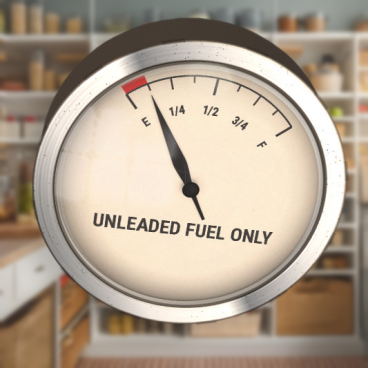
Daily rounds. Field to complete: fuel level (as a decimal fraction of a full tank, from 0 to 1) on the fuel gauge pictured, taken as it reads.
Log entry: 0.125
